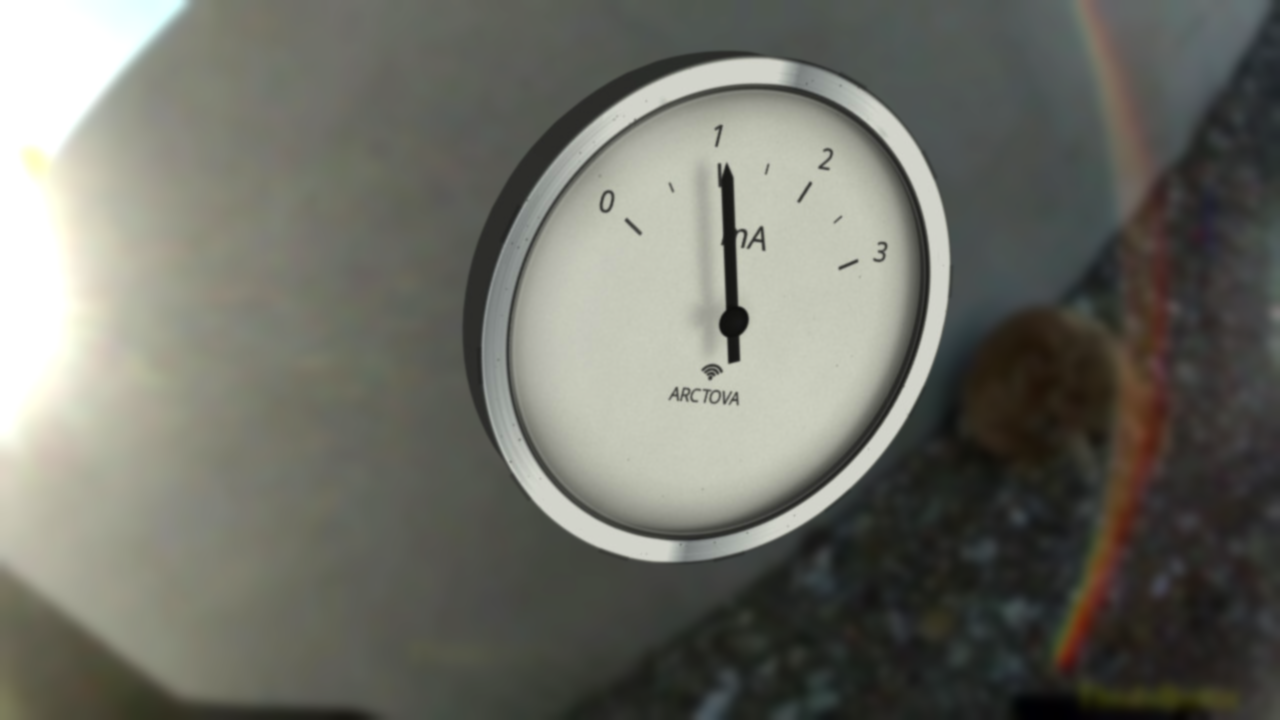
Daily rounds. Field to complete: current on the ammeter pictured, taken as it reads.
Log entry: 1 mA
